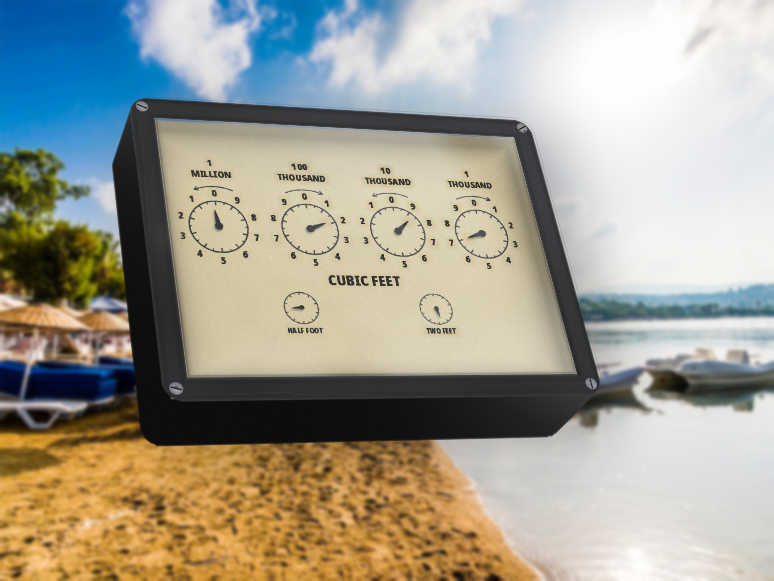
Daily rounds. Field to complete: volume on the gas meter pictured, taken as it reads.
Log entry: 18700 ft³
